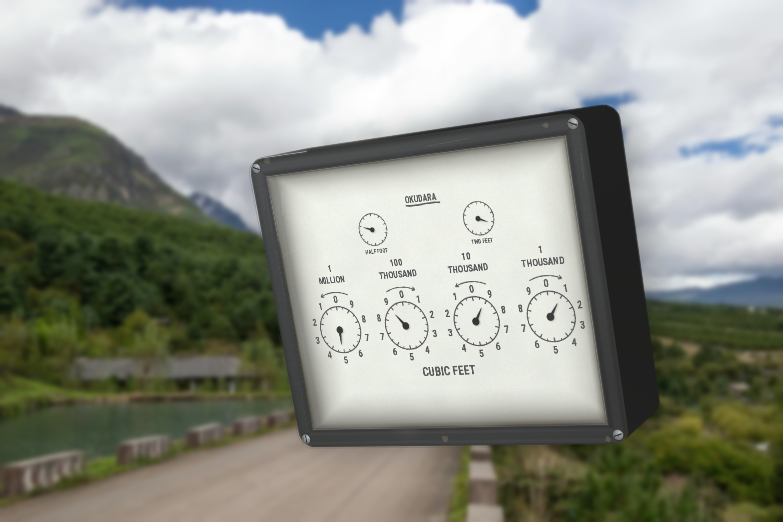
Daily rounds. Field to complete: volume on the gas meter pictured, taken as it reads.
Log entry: 489100 ft³
